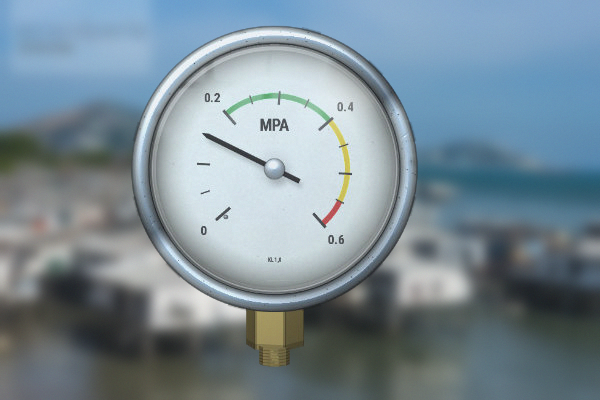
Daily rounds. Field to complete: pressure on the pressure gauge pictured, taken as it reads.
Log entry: 0.15 MPa
